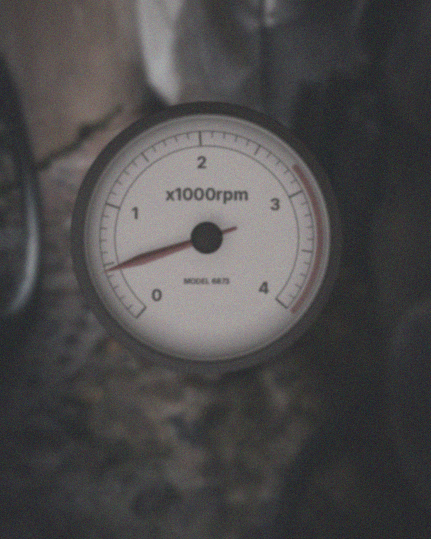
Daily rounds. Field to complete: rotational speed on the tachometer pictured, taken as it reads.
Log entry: 450 rpm
